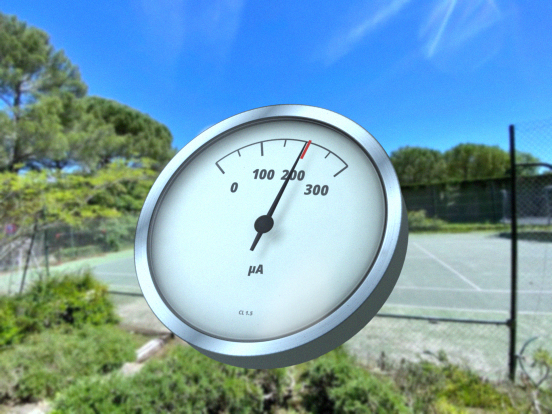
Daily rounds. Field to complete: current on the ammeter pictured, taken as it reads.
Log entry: 200 µA
